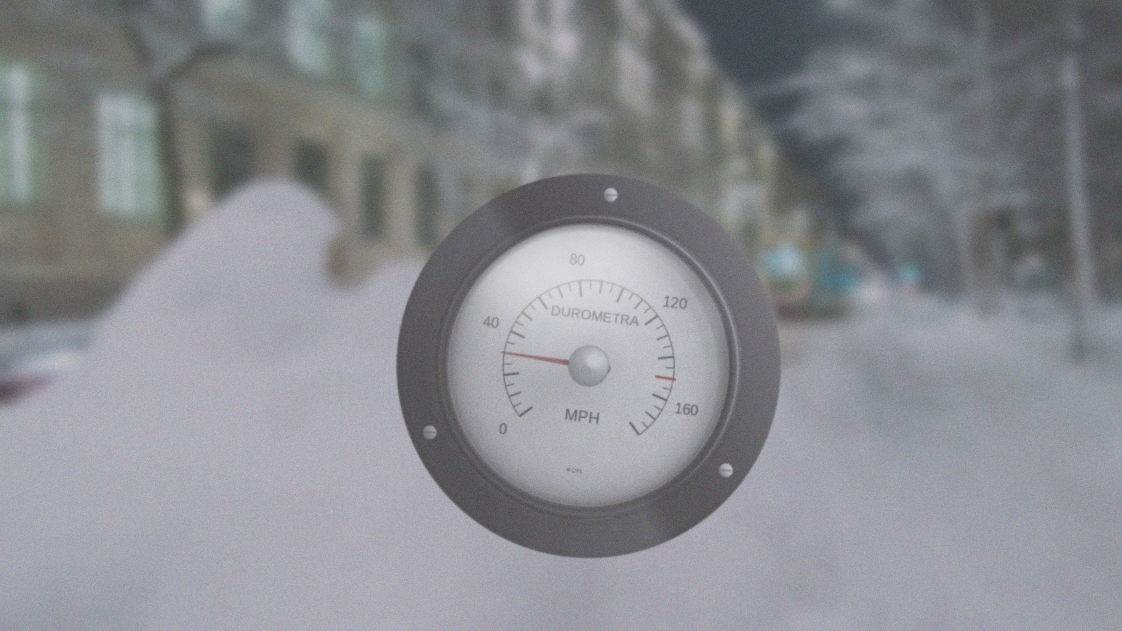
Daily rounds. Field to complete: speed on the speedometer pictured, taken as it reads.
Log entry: 30 mph
